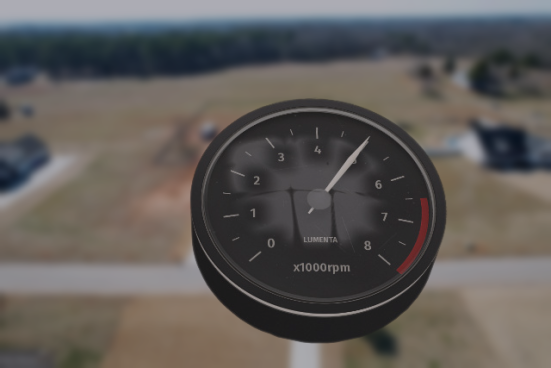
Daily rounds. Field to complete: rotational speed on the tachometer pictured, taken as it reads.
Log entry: 5000 rpm
